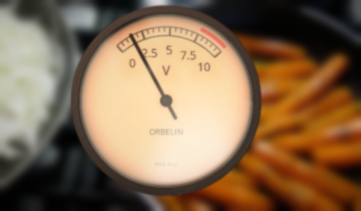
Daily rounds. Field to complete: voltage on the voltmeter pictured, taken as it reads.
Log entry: 1.5 V
